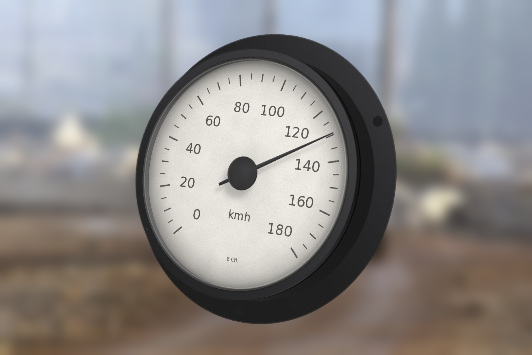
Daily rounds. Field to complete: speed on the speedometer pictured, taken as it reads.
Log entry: 130 km/h
